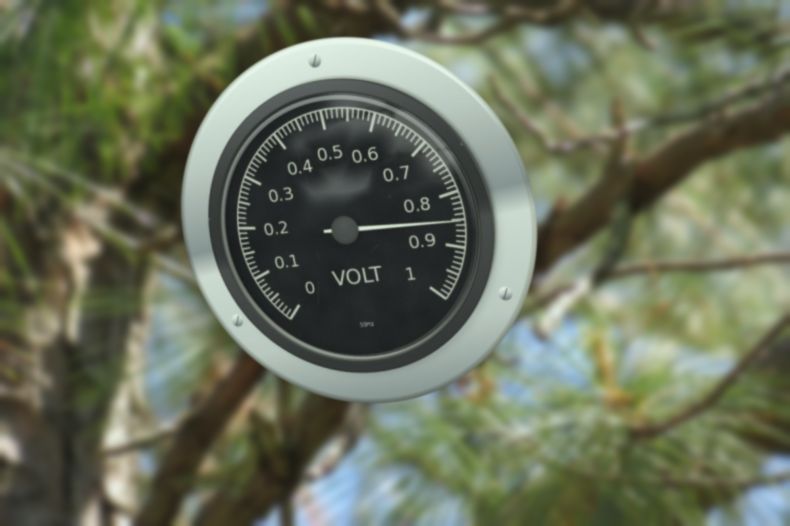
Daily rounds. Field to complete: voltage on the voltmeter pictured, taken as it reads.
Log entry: 0.85 V
